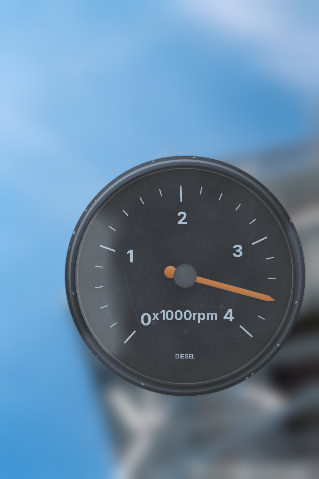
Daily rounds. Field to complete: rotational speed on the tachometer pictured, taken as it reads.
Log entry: 3600 rpm
